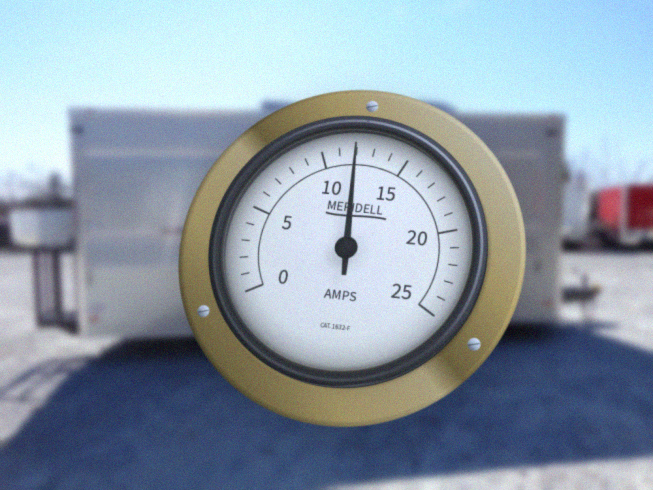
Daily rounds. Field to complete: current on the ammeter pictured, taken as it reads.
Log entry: 12 A
